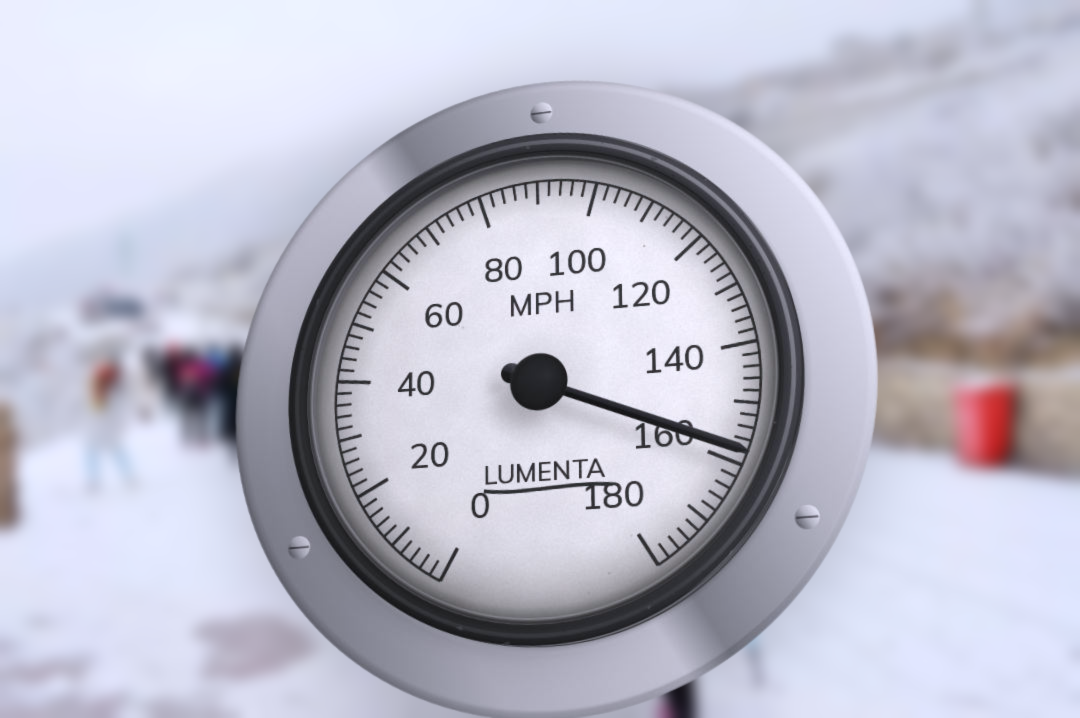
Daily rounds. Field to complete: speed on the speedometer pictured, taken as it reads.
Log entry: 158 mph
